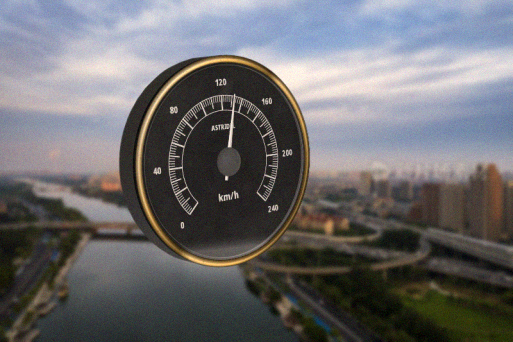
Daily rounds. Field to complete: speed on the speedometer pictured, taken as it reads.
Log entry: 130 km/h
